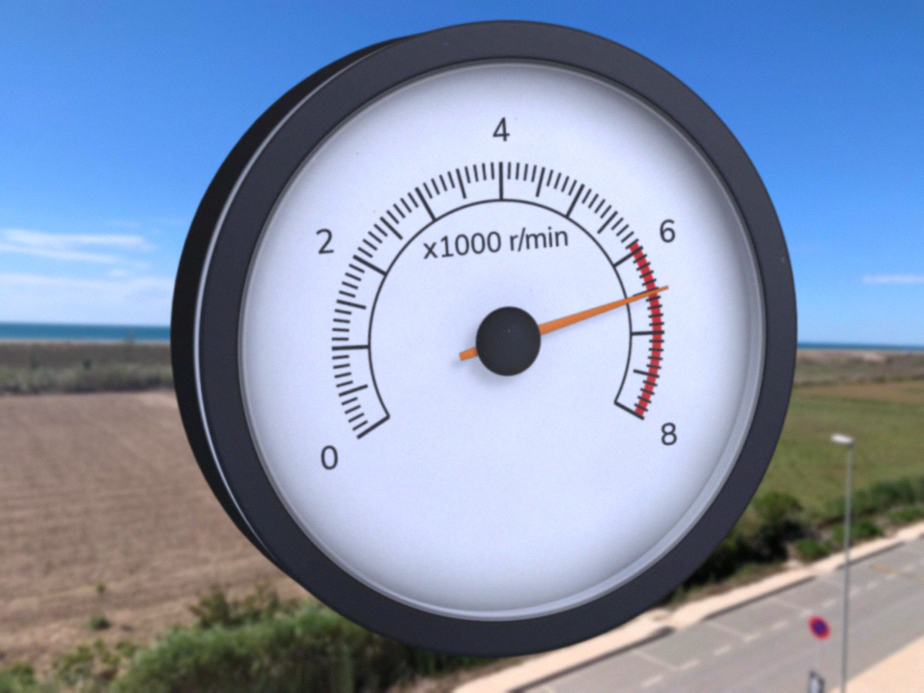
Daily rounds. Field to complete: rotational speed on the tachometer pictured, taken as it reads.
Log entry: 6500 rpm
